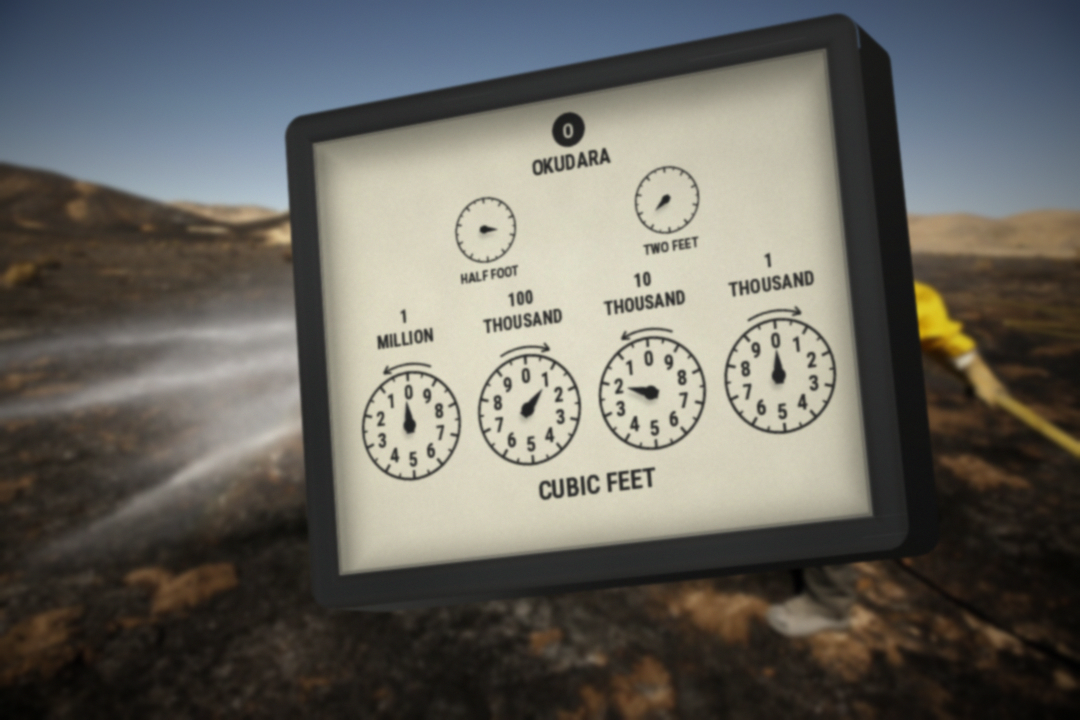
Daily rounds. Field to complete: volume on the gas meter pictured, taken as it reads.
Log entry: 12000 ft³
